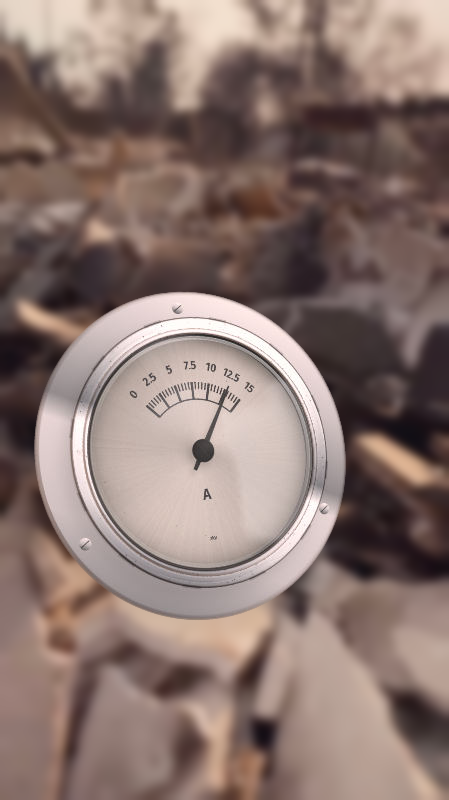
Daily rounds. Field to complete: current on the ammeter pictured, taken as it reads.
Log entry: 12.5 A
